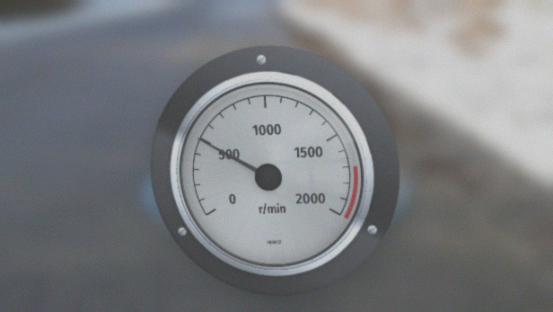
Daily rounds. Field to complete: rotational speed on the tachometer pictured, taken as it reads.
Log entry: 500 rpm
